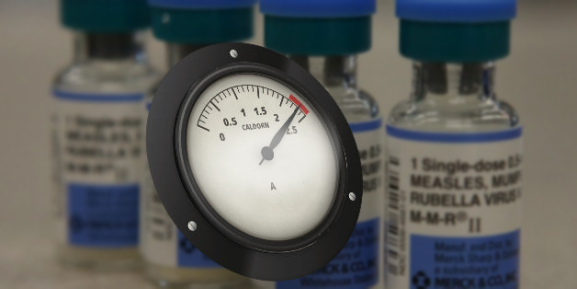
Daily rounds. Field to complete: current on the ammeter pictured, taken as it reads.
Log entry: 2.3 A
